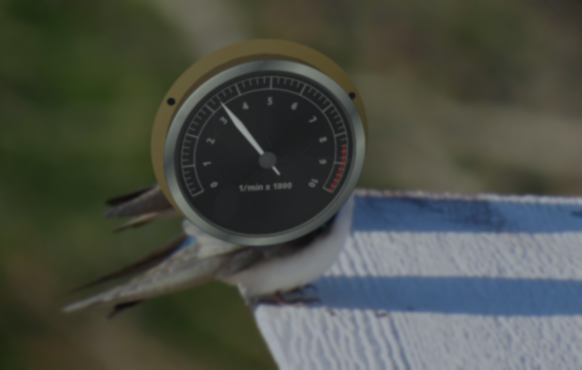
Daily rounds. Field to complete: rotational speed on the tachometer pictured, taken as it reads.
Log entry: 3400 rpm
